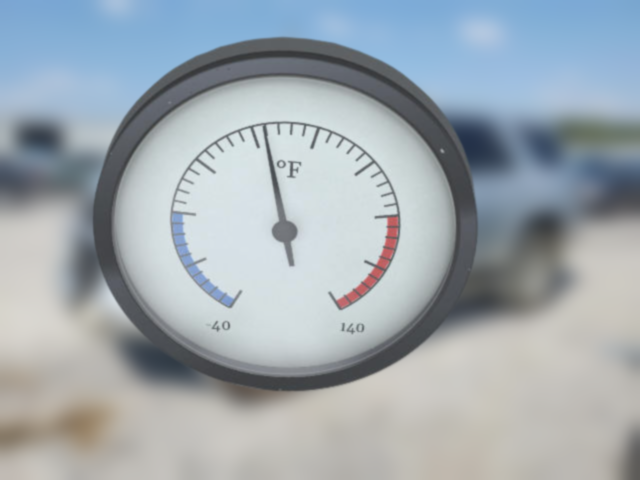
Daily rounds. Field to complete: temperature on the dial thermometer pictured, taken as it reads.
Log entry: 44 °F
